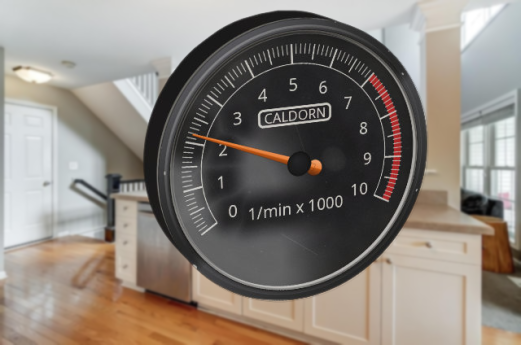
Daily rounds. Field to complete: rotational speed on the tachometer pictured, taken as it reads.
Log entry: 2200 rpm
